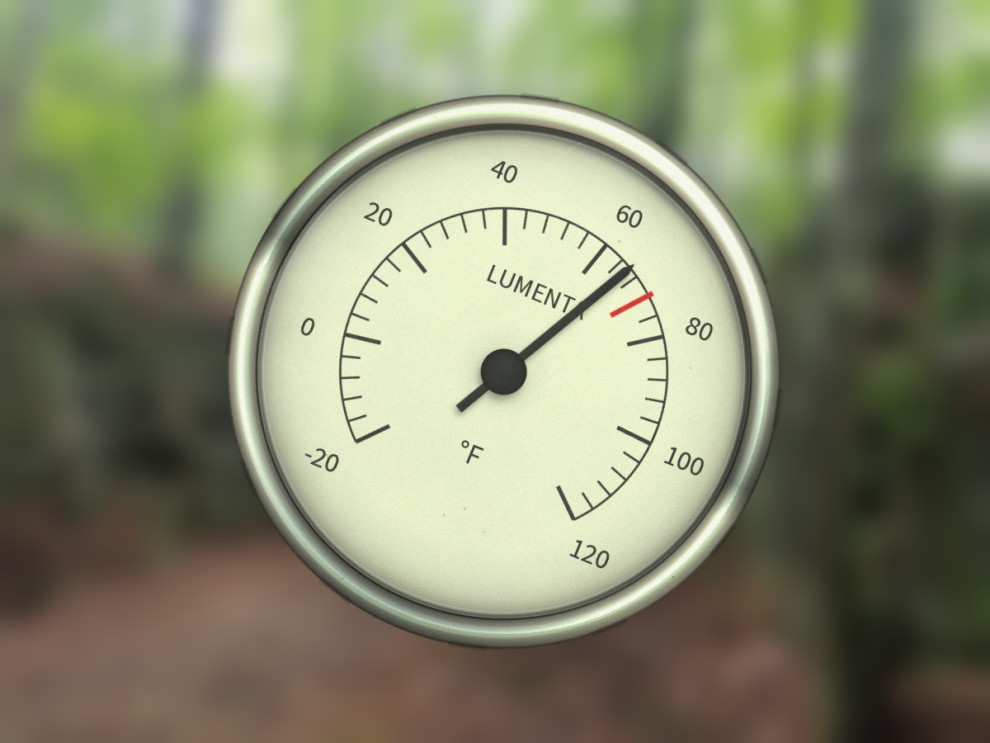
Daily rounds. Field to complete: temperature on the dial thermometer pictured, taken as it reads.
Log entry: 66 °F
